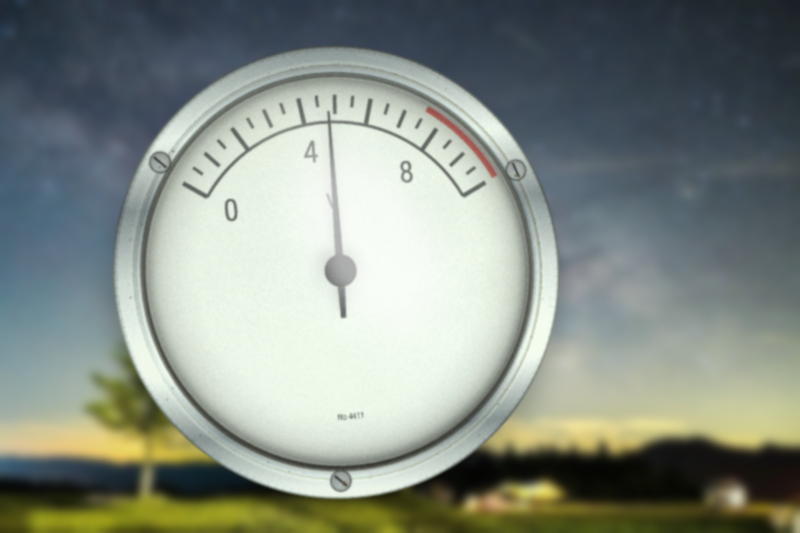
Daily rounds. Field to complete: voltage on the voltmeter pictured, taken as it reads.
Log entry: 4.75 V
